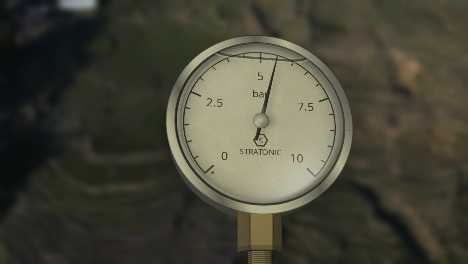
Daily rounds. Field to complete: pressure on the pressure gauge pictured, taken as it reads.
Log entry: 5.5 bar
